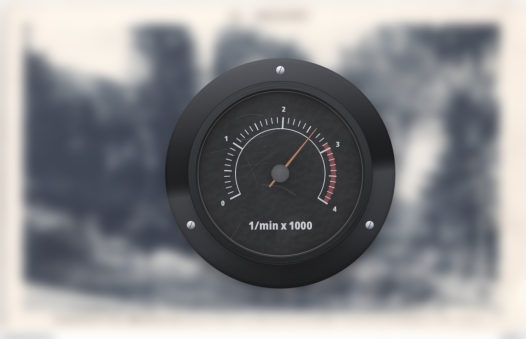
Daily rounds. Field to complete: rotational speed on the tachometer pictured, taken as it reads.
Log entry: 2600 rpm
